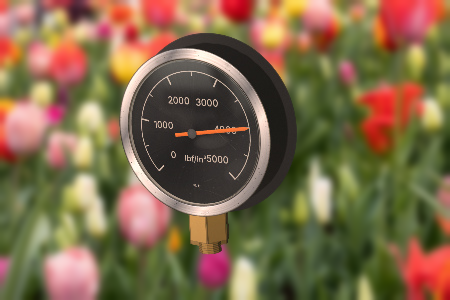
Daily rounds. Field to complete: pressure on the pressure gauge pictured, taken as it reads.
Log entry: 4000 psi
